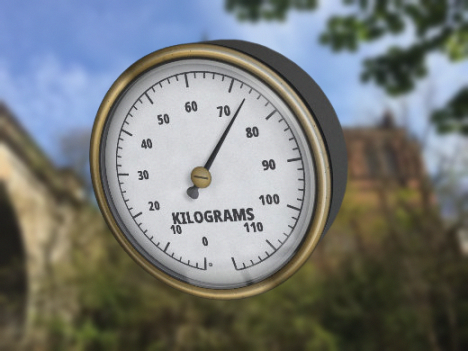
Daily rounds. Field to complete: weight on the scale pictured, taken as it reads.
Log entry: 74 kg
